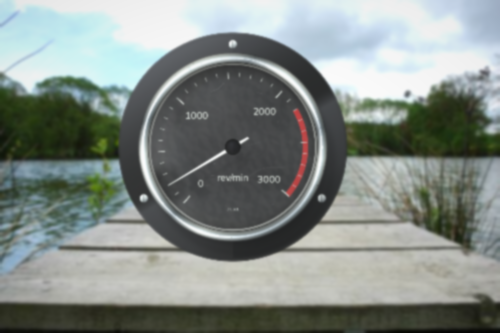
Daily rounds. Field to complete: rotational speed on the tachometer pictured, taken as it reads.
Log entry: 200 rpm
